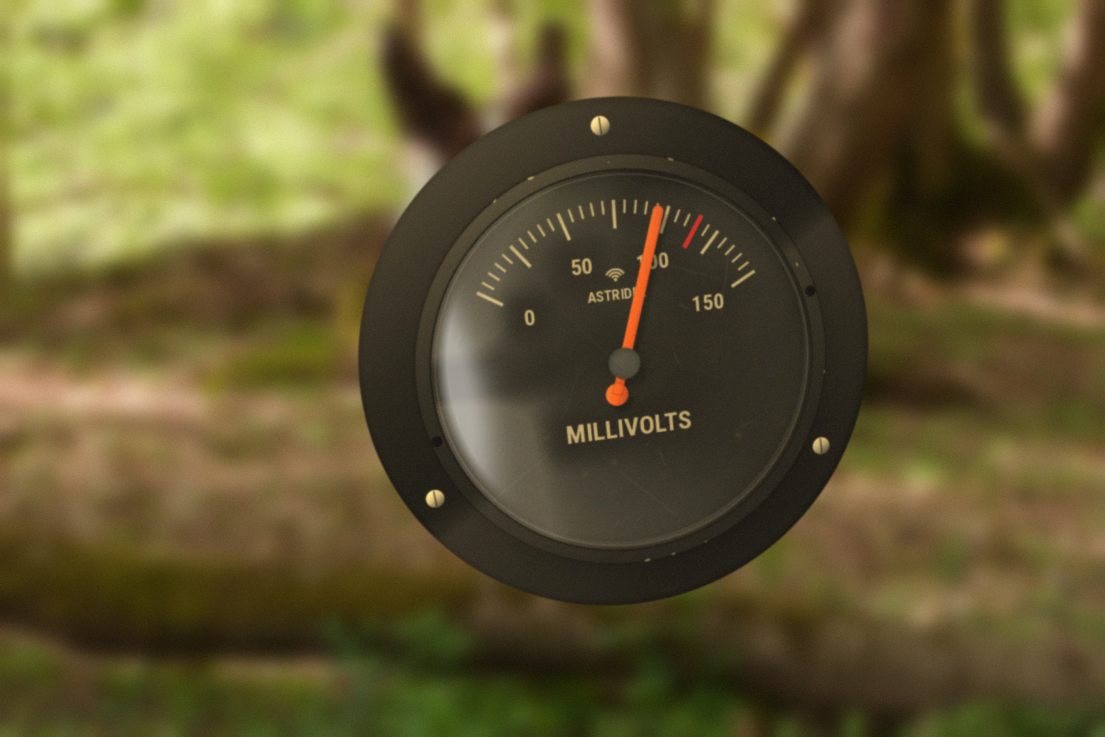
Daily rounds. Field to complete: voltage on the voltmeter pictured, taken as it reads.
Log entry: 95 mV
